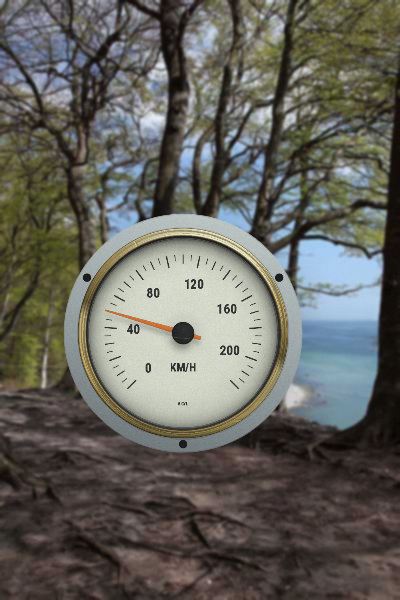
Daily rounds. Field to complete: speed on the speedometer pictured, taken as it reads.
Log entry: 50 km/h
